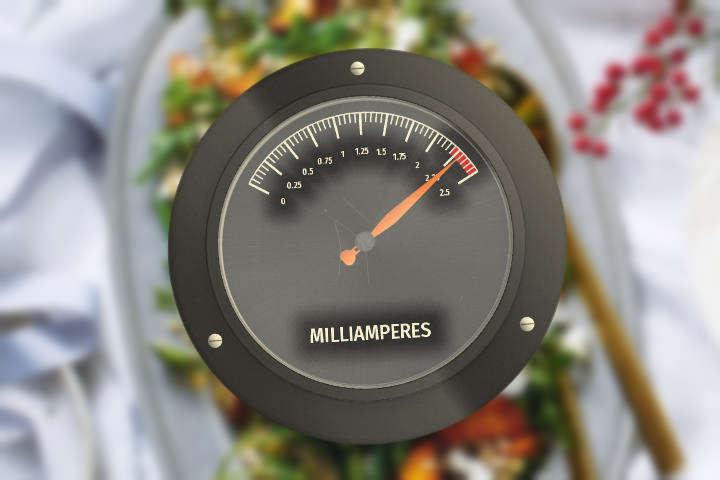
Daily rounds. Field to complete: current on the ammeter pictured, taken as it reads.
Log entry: 2.3 mA
